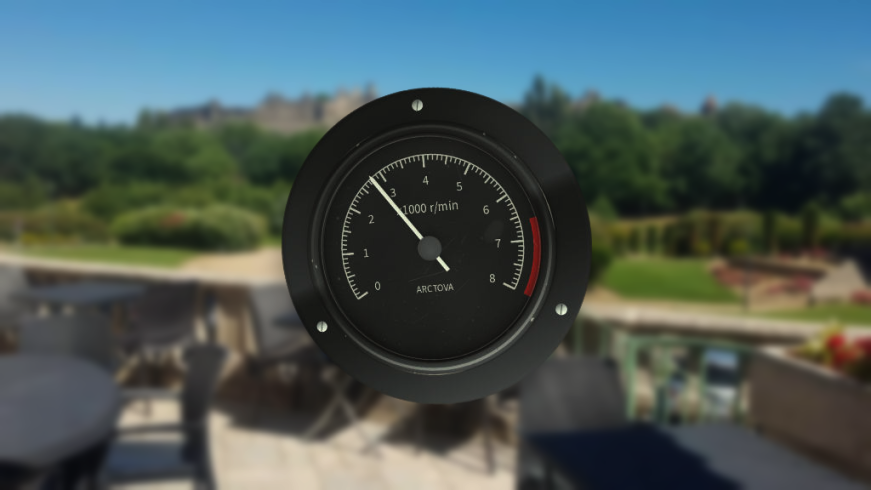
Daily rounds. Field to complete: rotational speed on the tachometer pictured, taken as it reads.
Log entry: 2800 rpm
